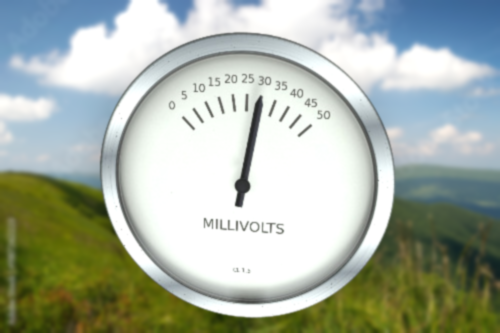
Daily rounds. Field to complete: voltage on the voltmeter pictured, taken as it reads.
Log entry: 30 mV
